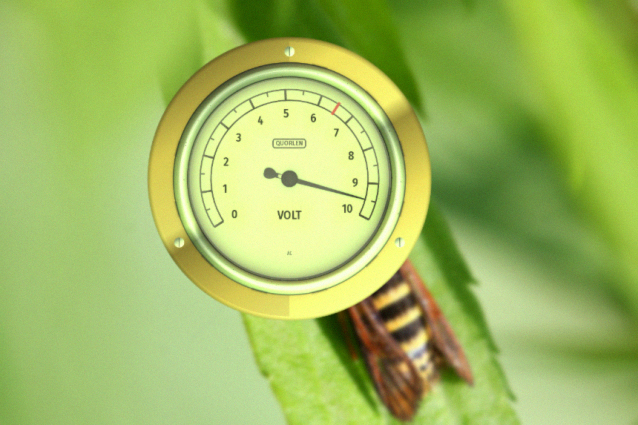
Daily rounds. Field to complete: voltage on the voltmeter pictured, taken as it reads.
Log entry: 9.5 V
